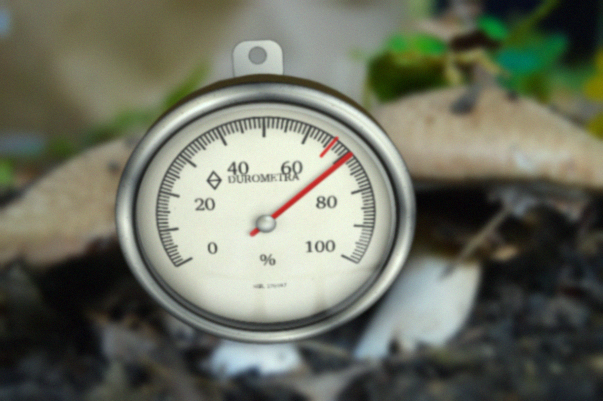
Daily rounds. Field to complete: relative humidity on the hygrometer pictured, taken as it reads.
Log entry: 70 %
